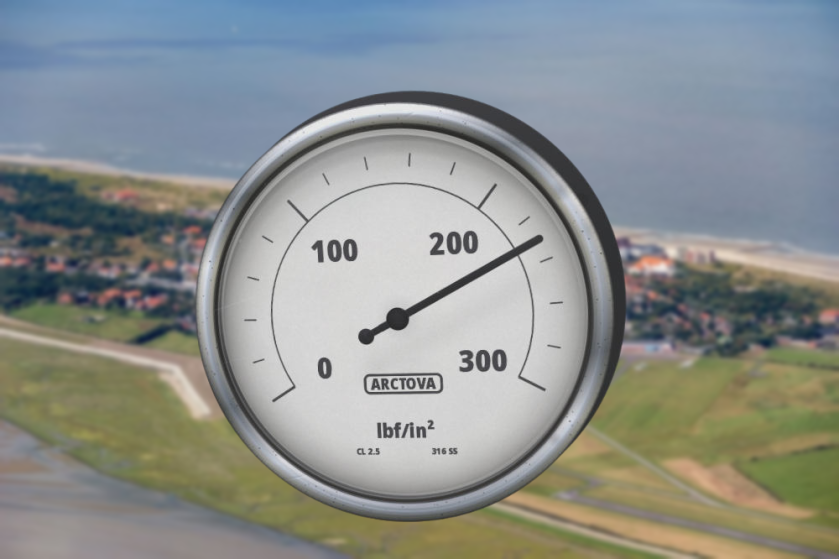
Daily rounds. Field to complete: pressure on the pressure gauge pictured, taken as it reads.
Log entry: 230 psi
